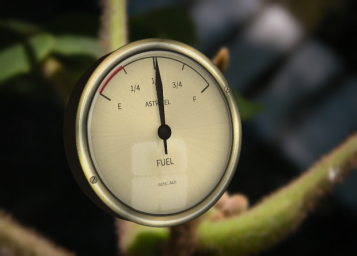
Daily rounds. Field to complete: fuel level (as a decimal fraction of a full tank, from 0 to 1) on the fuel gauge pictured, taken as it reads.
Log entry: 0.5
